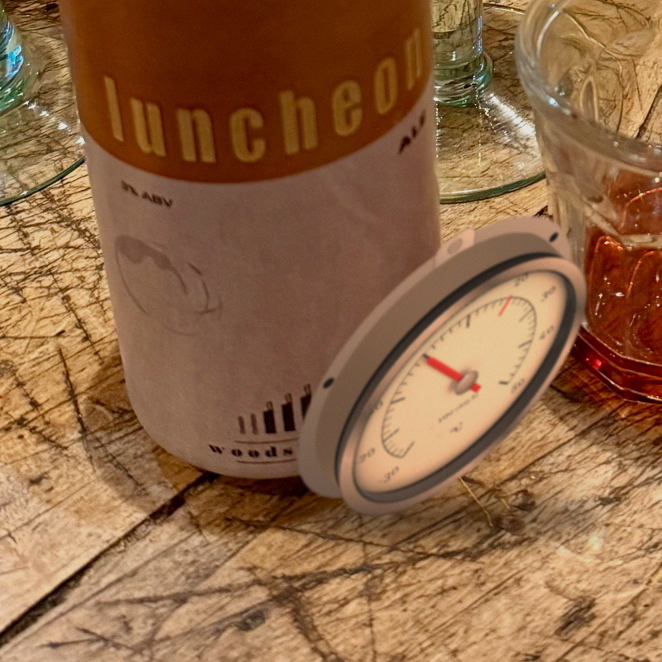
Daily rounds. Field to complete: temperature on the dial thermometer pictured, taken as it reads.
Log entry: 0 °C
